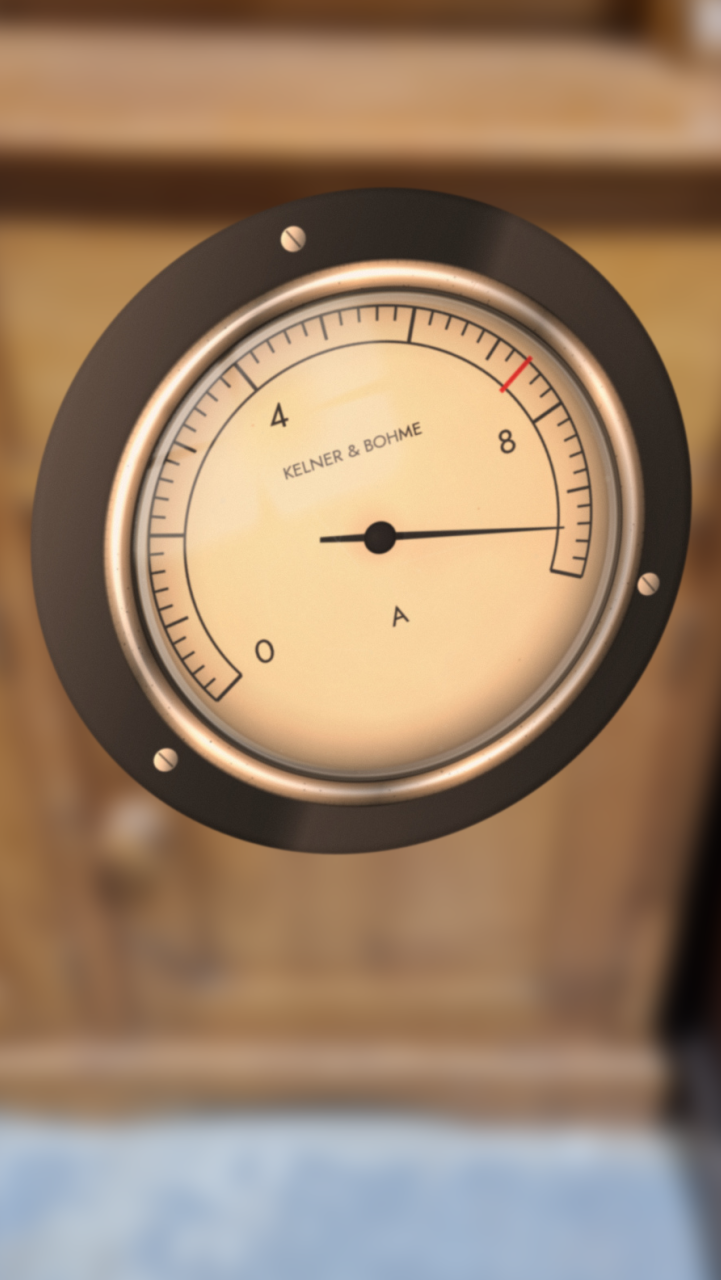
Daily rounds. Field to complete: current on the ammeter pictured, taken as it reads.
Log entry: 9.4 A
